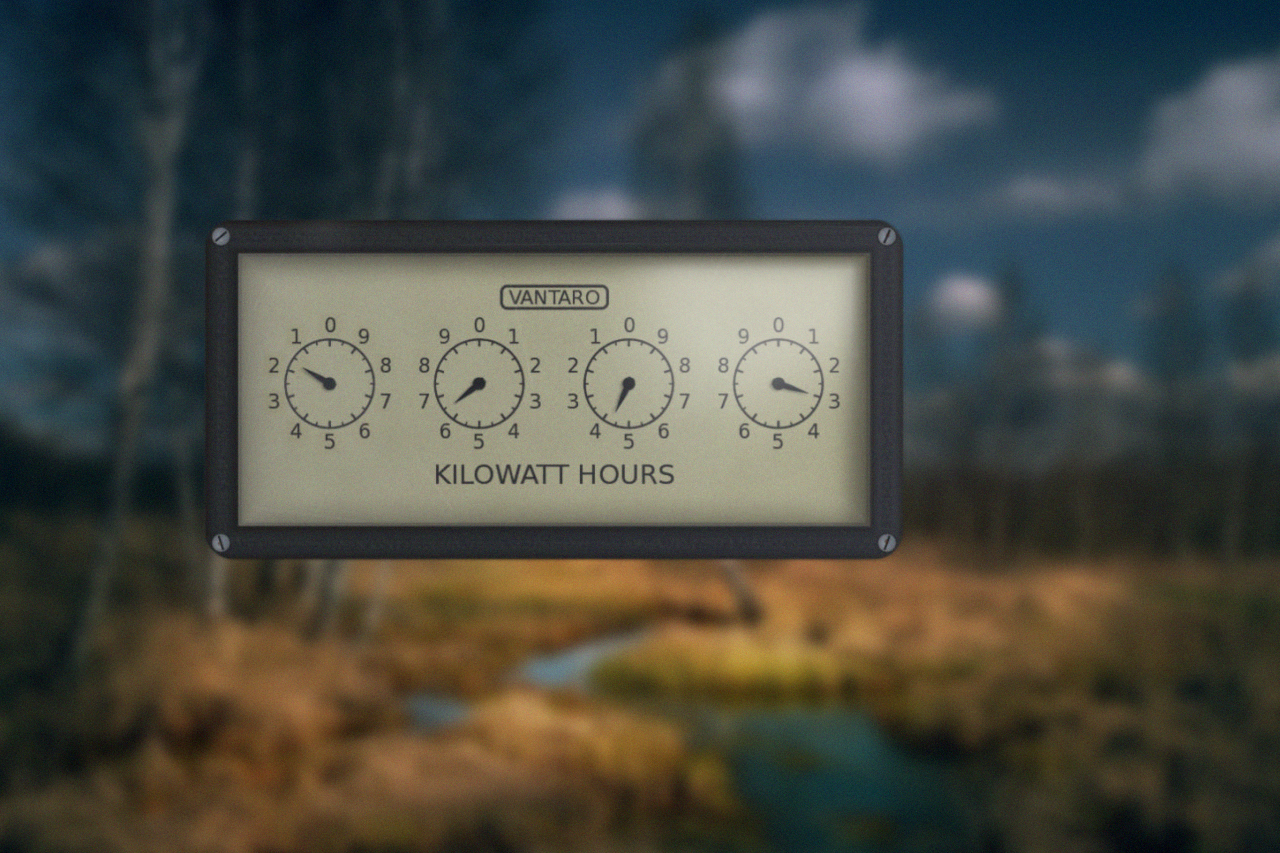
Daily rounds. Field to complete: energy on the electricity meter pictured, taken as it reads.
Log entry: 1643 kWh
